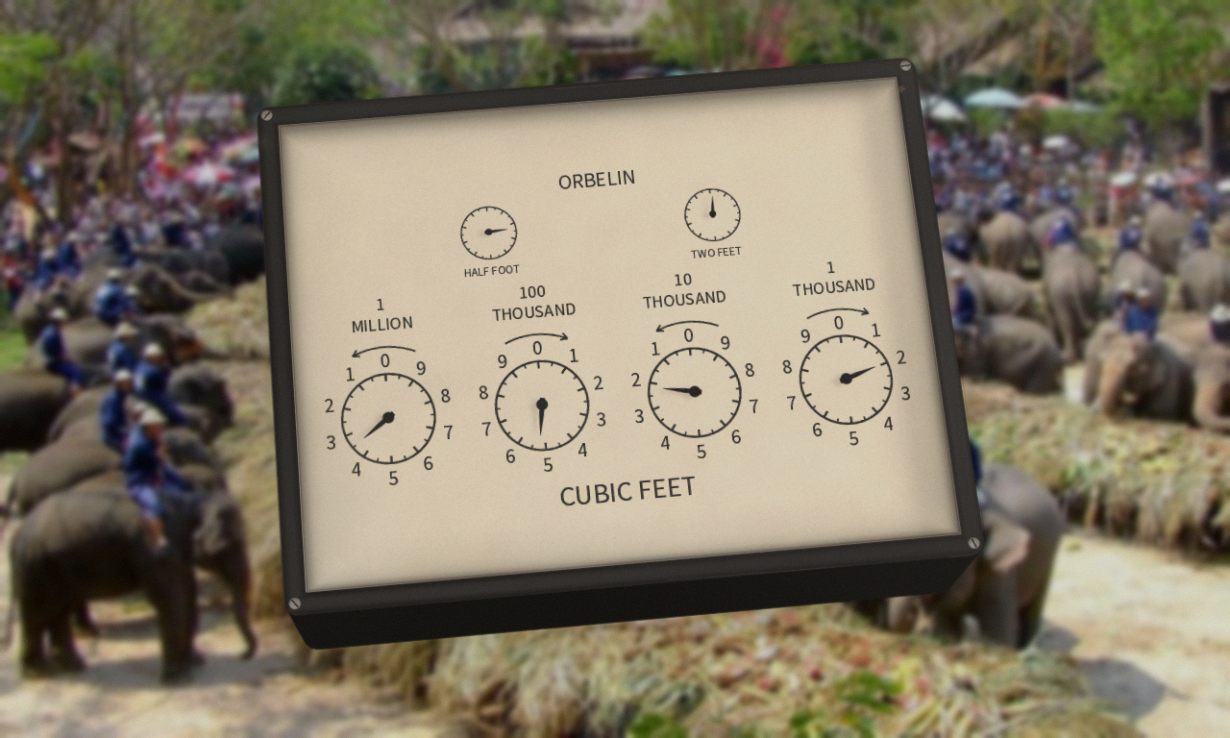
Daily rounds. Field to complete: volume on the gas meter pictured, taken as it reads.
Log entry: 352200 ft³
